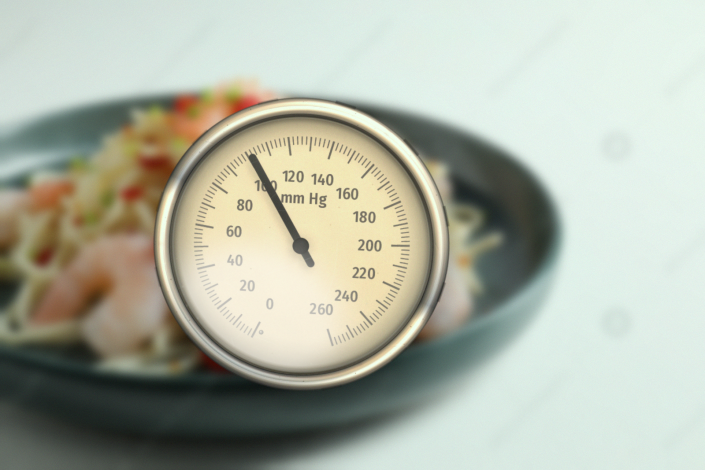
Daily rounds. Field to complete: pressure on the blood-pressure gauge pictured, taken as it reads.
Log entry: 102 mmHg
